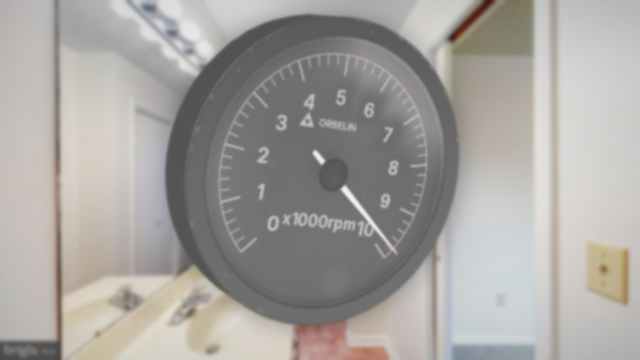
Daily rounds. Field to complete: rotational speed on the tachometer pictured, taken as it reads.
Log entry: 9800 rpm
